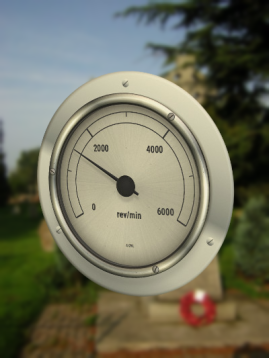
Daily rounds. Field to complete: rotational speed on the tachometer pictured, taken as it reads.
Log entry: 1500 rpm
